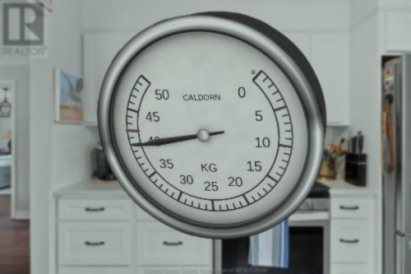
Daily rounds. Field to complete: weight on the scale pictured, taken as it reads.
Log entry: 40 kg
